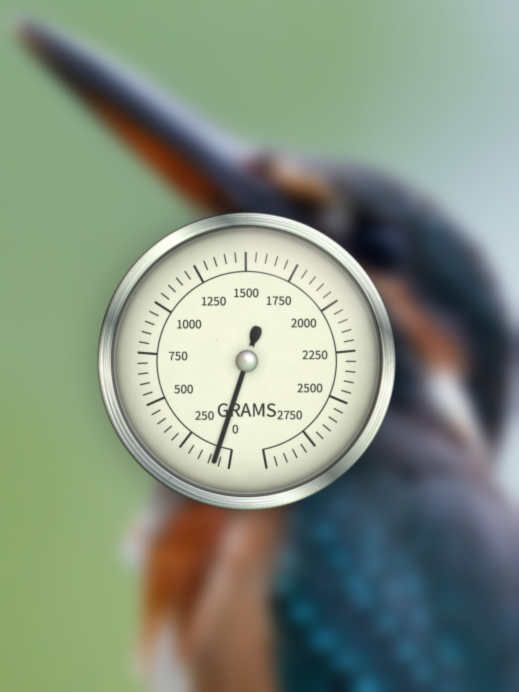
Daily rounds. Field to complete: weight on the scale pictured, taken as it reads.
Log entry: 75 g
